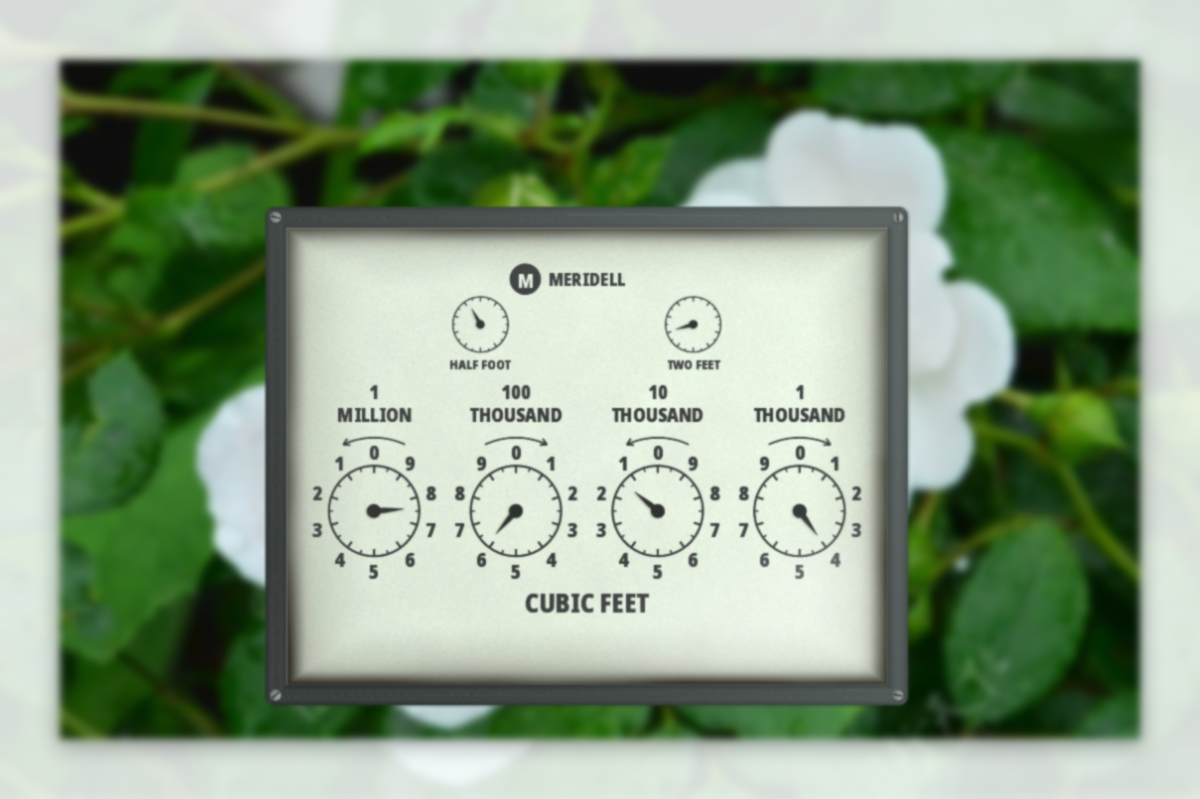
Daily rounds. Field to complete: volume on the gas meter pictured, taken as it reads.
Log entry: 761400 ft³
